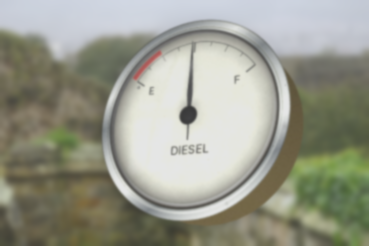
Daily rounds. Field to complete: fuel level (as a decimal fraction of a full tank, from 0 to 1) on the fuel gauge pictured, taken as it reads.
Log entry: 0.5
